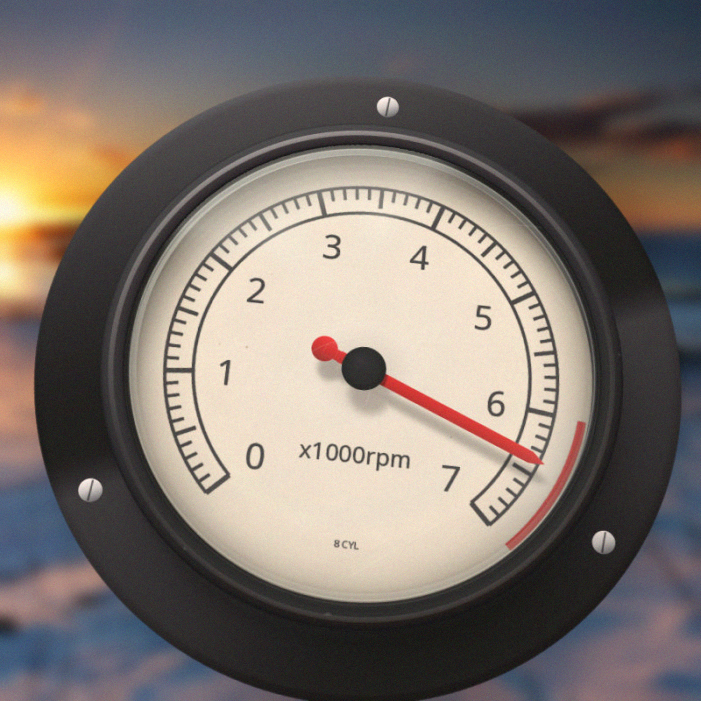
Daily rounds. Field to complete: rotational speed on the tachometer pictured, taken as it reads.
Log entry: 6400 rpm
